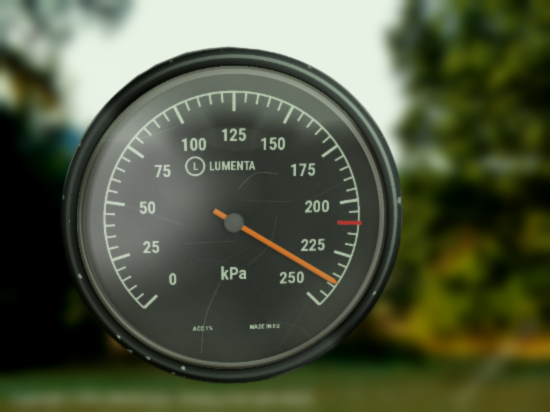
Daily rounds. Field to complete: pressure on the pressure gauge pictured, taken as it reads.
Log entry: 237.5 kPa
